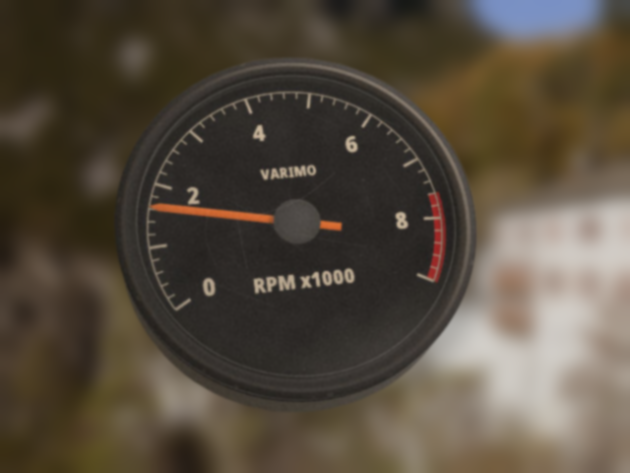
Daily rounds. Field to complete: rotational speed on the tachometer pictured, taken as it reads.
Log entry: 1600 rpm
